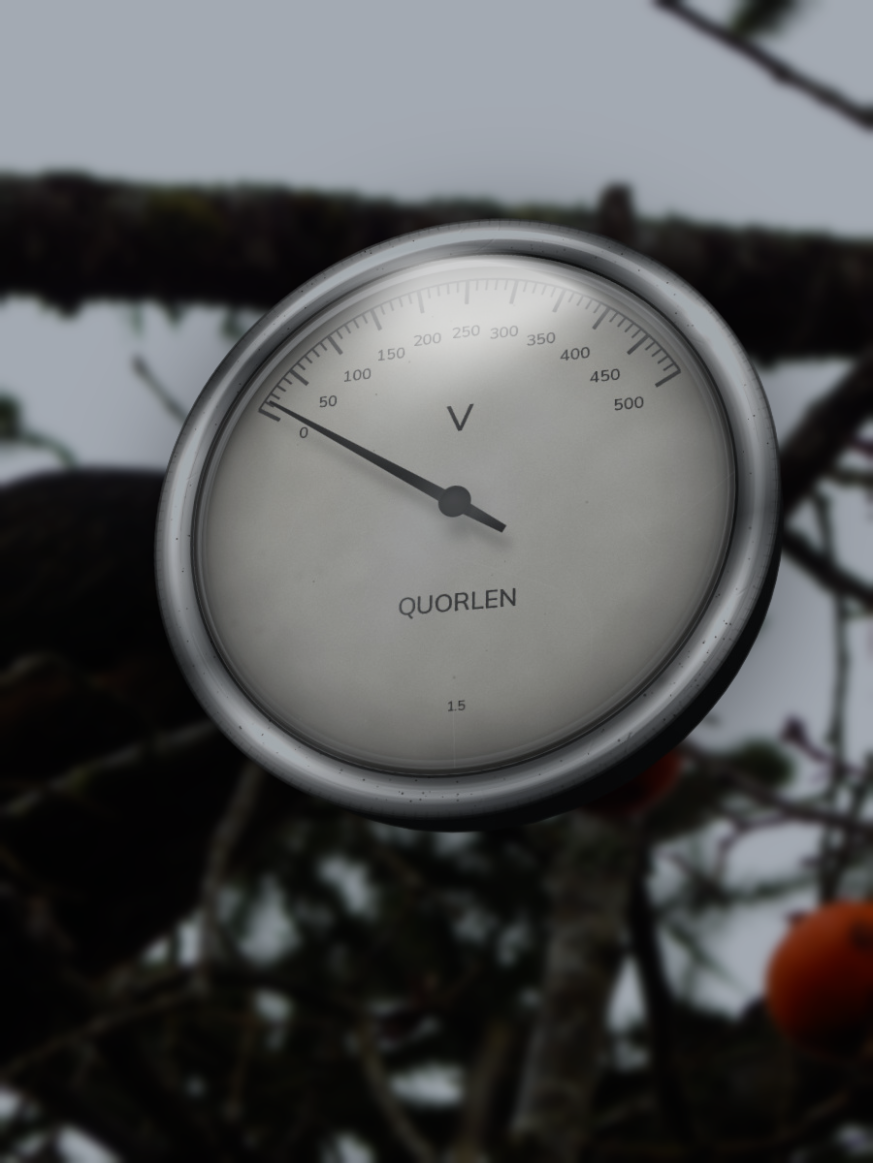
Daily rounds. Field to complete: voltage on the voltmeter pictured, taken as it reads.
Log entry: 10 V
